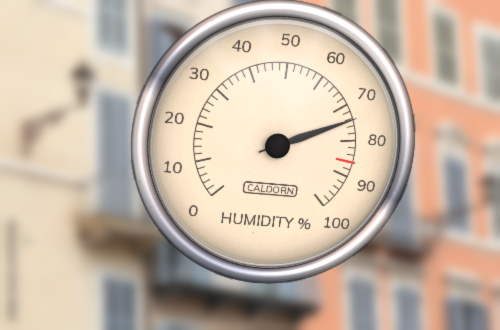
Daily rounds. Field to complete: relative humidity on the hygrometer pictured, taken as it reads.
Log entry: 74 %
